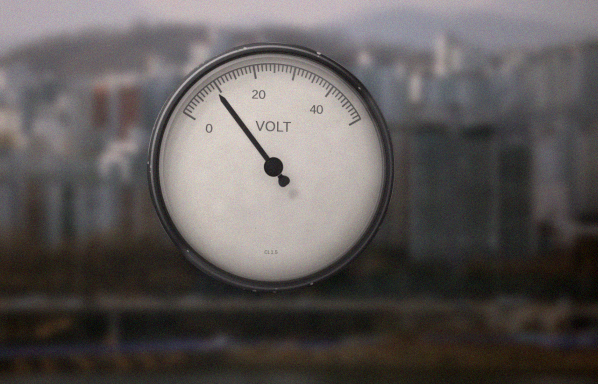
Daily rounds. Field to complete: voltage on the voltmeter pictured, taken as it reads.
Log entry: 9 V
